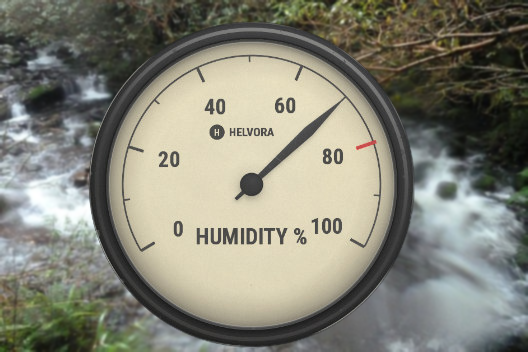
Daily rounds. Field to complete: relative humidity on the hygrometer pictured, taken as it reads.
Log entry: 70 %
